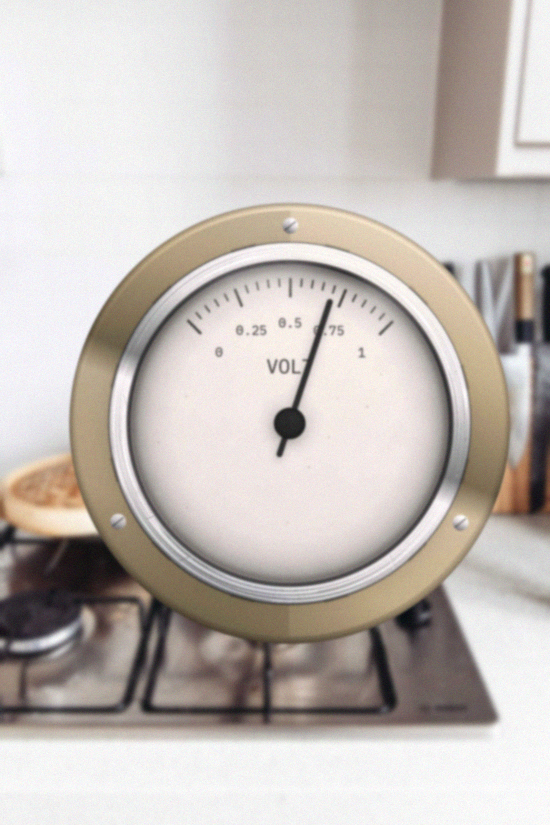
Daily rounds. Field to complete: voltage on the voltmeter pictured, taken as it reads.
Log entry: 0.7 V
